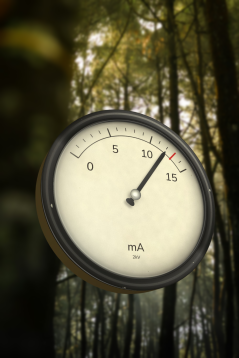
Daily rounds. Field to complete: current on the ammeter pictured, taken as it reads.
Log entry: 12 mA
